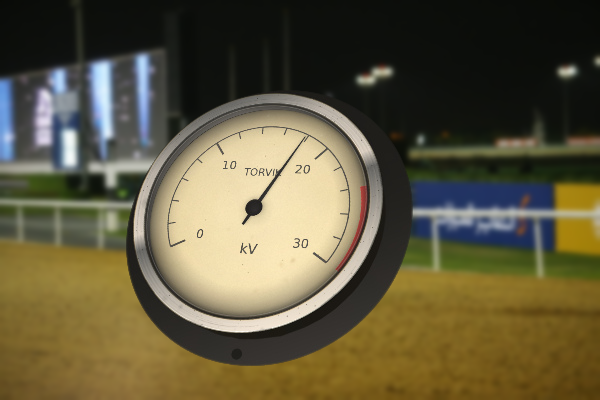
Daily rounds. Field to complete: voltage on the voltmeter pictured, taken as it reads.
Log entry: 18 kV
